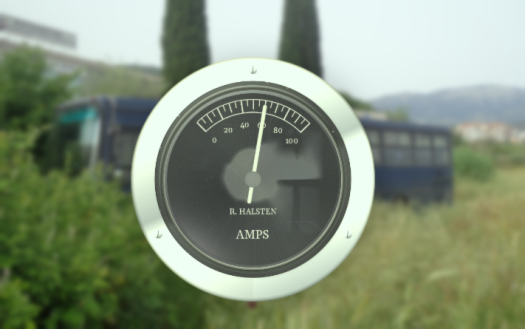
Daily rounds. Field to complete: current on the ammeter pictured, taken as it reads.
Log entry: 60 A
